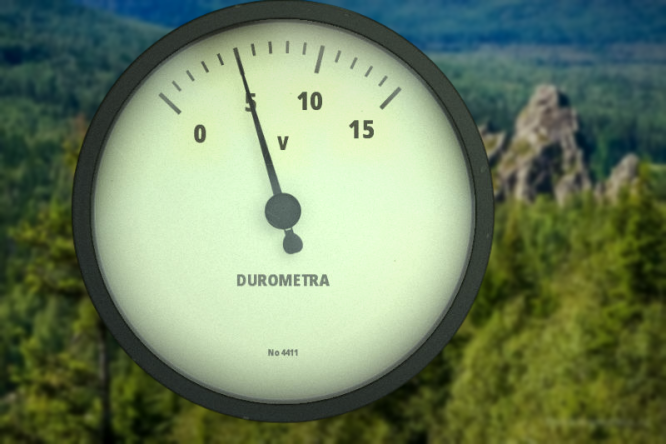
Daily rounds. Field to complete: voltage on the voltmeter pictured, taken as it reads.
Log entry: 5 V
